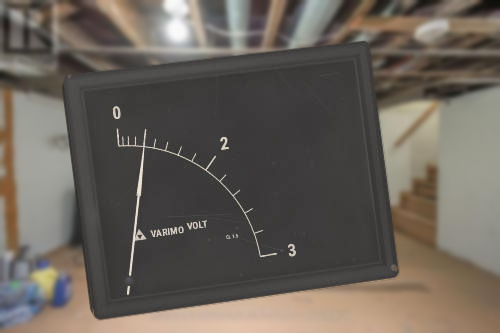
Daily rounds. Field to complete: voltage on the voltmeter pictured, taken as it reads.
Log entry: 1 V
